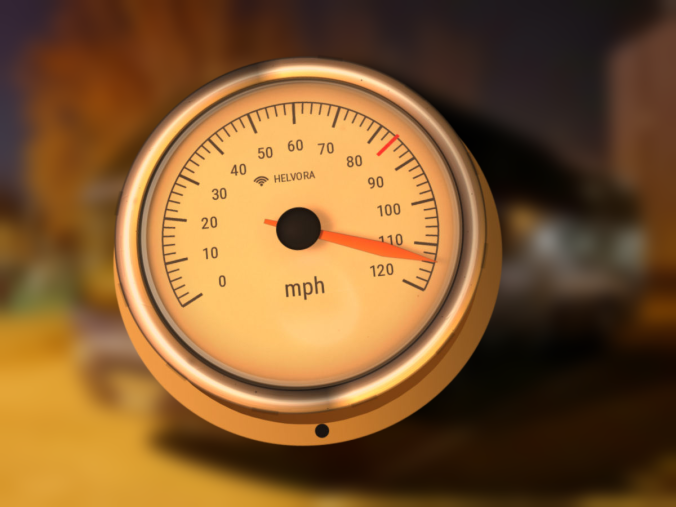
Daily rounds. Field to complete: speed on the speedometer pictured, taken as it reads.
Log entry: 114 mph
